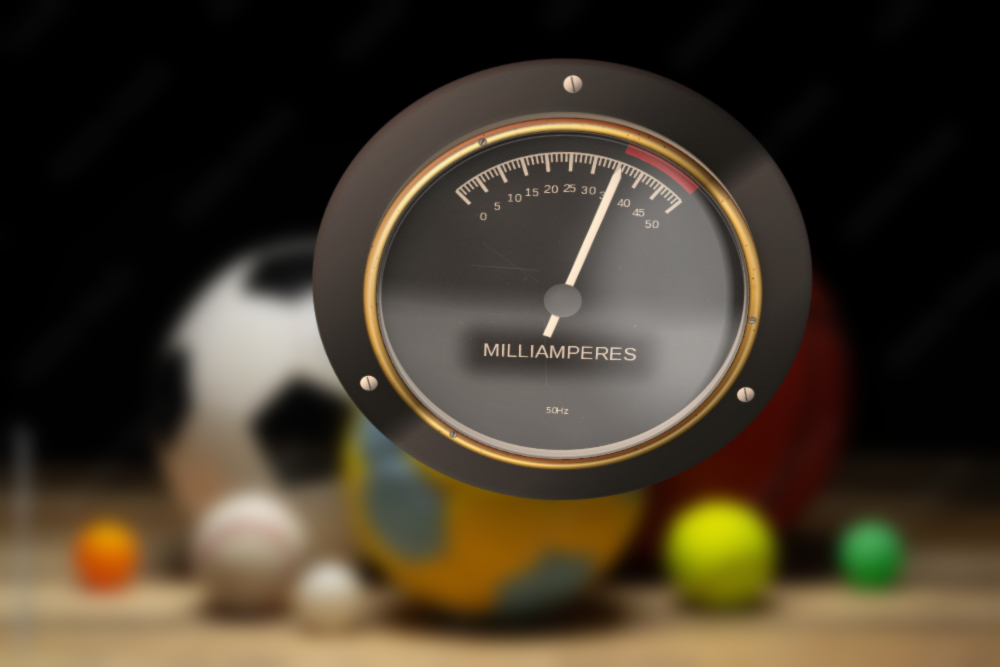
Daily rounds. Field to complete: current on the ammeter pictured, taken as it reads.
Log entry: 35 mA
